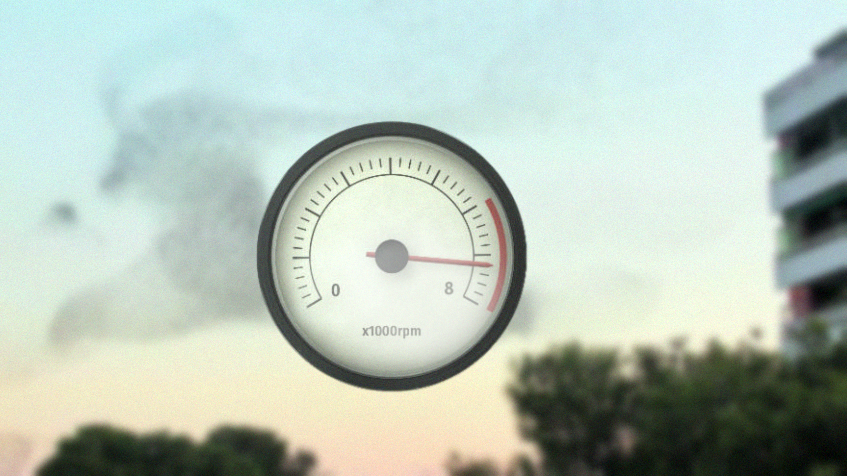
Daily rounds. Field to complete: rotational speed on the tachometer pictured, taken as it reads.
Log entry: 7200 rpm
